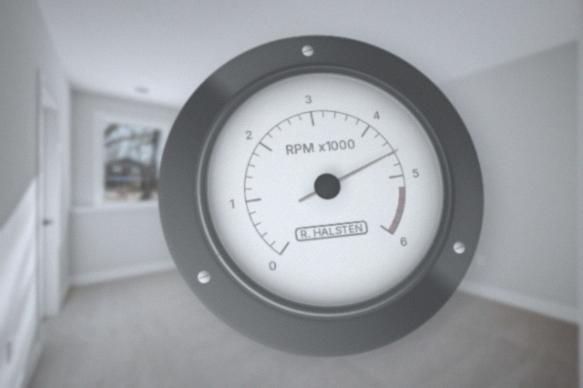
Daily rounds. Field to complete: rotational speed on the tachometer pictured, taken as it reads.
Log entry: 4600 rpm
